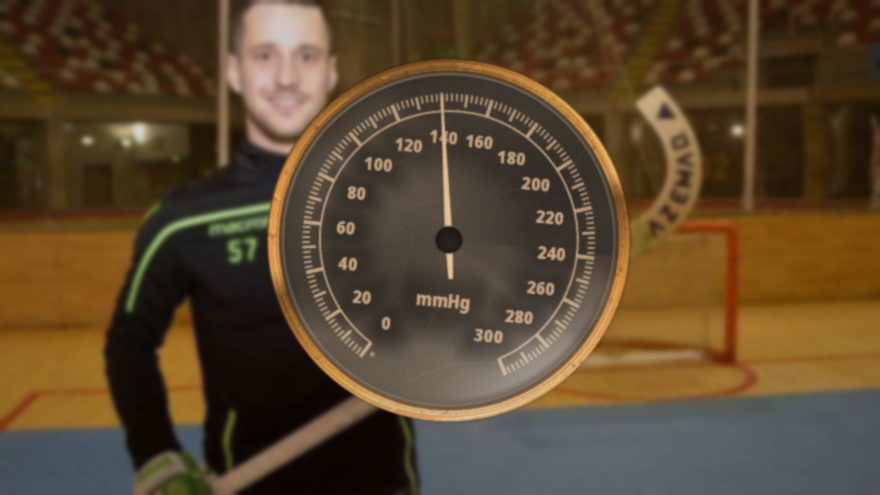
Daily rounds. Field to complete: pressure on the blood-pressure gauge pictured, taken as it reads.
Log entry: 140 mmHg
